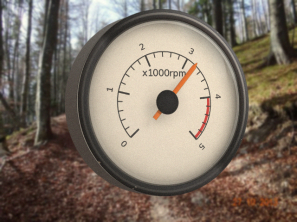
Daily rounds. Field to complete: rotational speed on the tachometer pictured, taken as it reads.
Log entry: 3200 rpm
